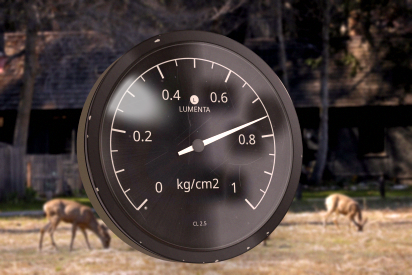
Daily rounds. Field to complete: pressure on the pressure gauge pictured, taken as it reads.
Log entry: 0.75 kg/cm²
